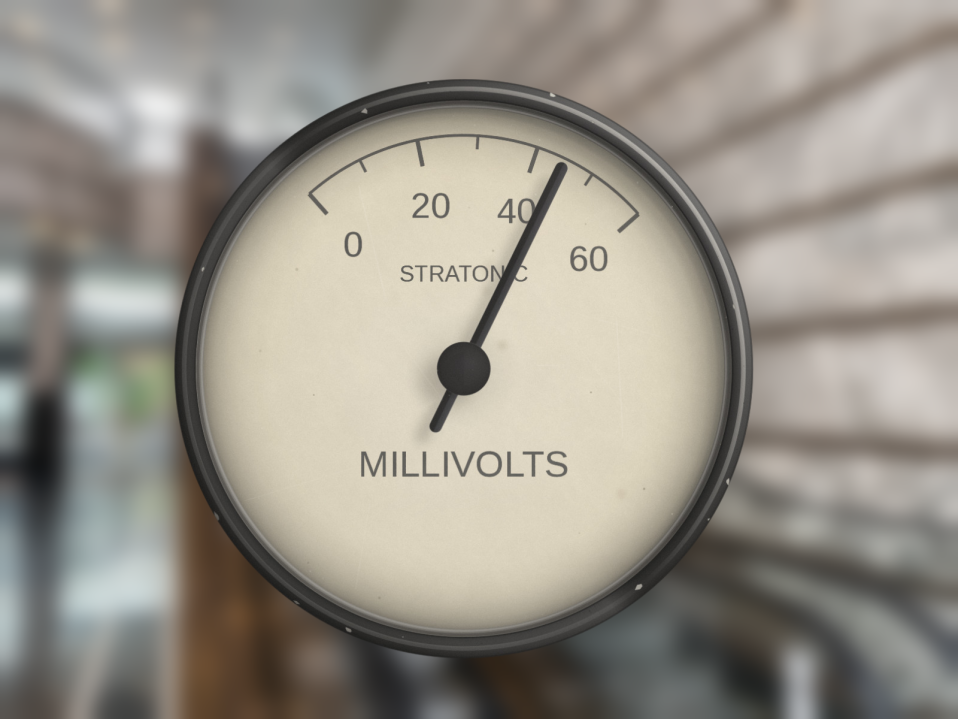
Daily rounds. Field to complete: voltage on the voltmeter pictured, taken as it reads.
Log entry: 45 mV
